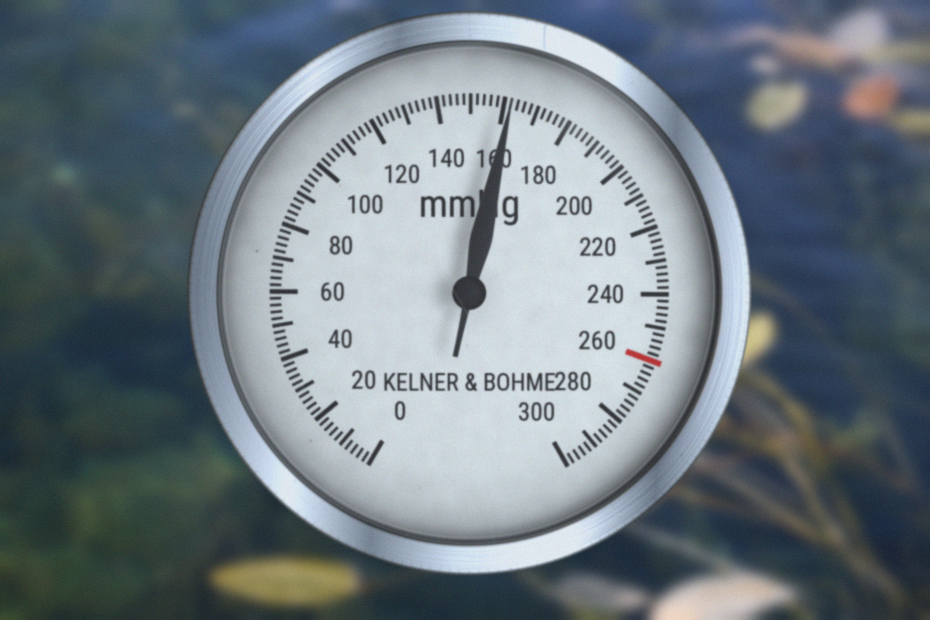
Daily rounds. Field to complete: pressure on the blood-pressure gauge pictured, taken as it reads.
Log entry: 162 mmHg
